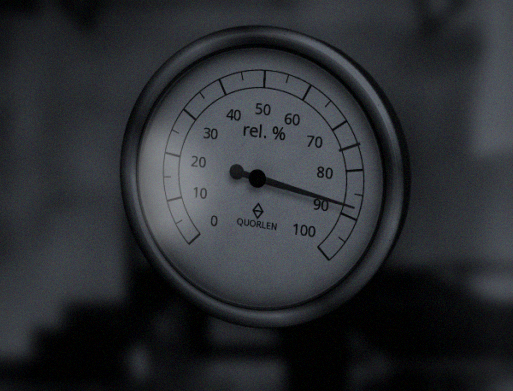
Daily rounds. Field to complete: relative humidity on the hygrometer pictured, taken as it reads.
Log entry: 87.5 %
